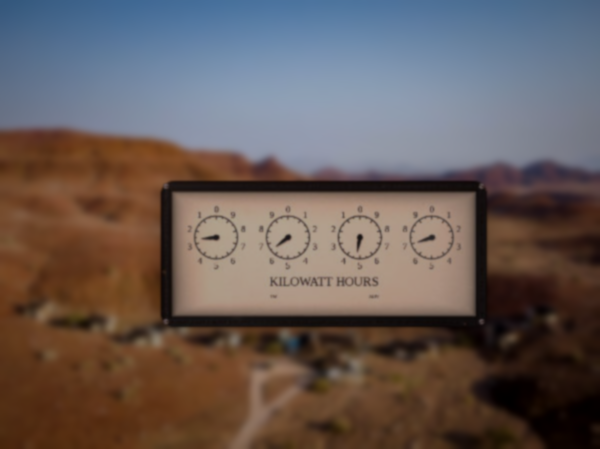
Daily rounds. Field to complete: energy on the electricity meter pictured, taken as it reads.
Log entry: 2647 kWh
